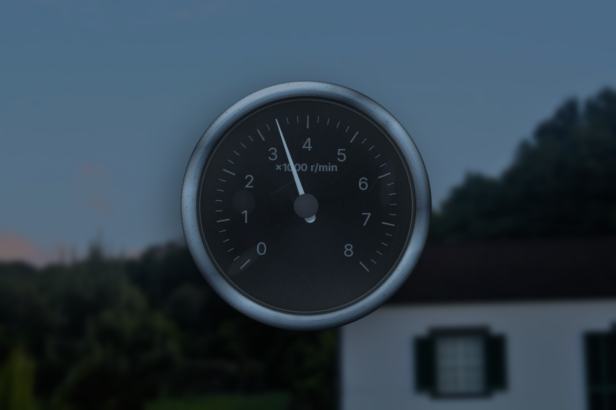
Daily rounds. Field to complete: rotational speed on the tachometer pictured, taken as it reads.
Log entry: 3400 rpm
